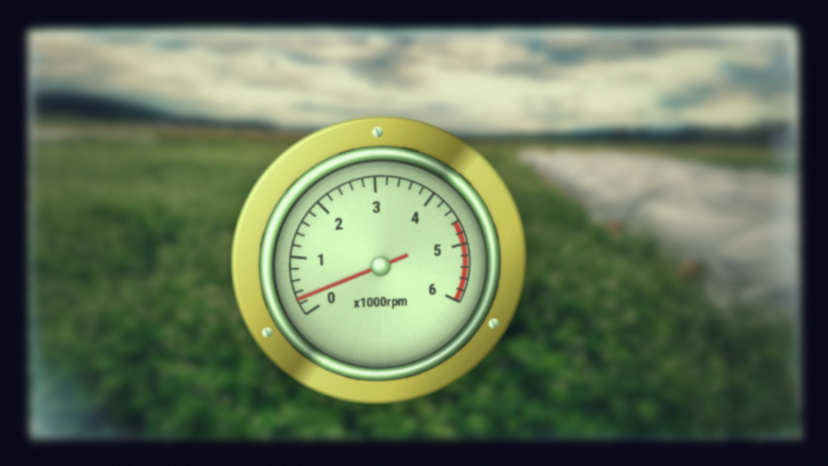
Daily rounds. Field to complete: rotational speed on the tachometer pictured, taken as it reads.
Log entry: 300 rpm
